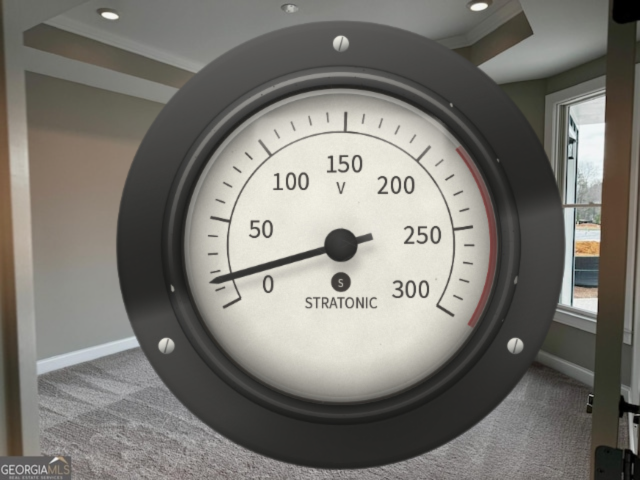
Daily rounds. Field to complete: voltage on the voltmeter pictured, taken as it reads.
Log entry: 15 V
